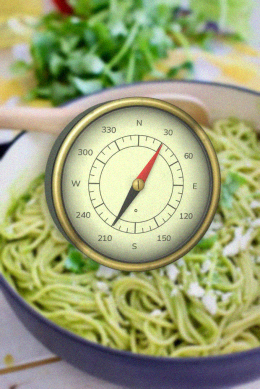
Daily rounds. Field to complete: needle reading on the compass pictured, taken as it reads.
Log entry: 30 °
